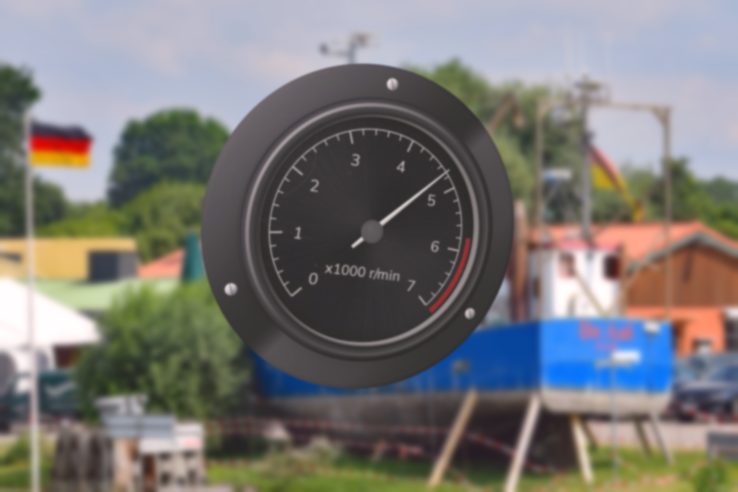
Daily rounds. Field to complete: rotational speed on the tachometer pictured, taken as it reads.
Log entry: 4700 rpm
